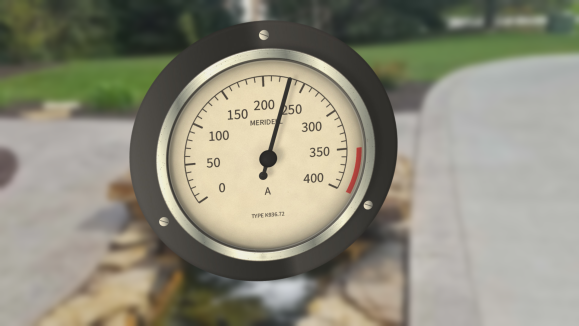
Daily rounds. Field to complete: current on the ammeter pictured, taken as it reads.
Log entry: 230 A
